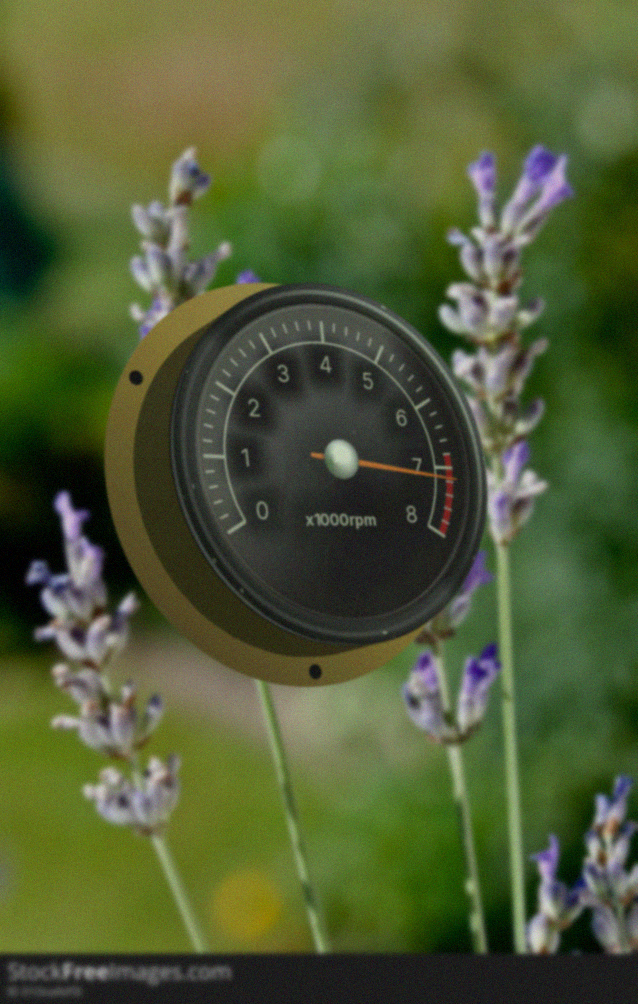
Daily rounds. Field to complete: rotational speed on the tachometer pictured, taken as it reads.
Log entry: 7200 rpm
